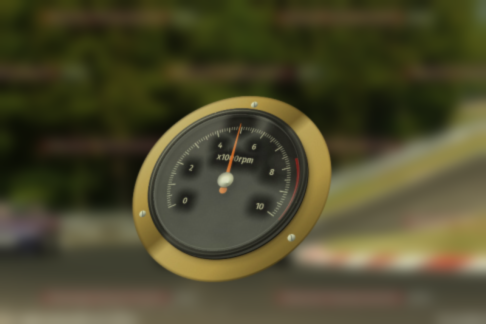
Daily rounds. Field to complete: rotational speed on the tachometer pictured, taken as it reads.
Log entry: 5000 rpm
